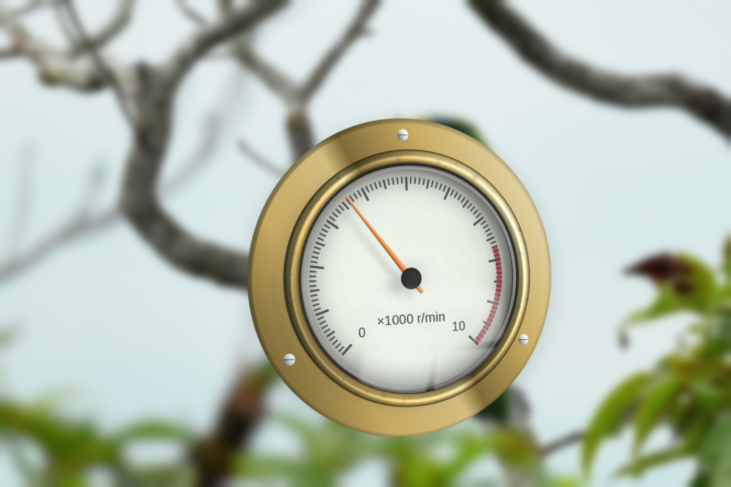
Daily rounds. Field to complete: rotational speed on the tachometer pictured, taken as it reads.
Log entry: 3600 rpm
